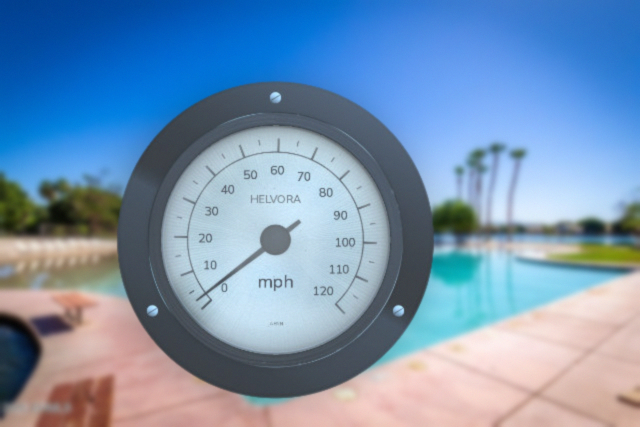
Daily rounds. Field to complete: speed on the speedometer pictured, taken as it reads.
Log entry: 2.5 mph
